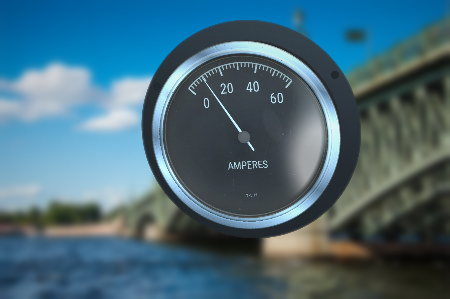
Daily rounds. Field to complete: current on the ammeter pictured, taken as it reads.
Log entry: 10 A
